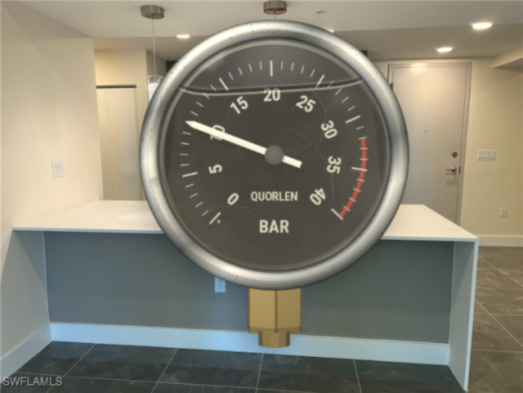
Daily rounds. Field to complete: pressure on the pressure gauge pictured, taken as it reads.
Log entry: 10 bar
